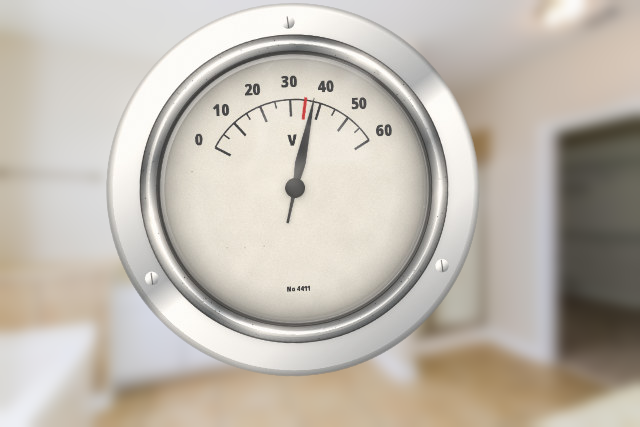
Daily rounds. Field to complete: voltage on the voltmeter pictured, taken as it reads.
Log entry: 37.5 V
